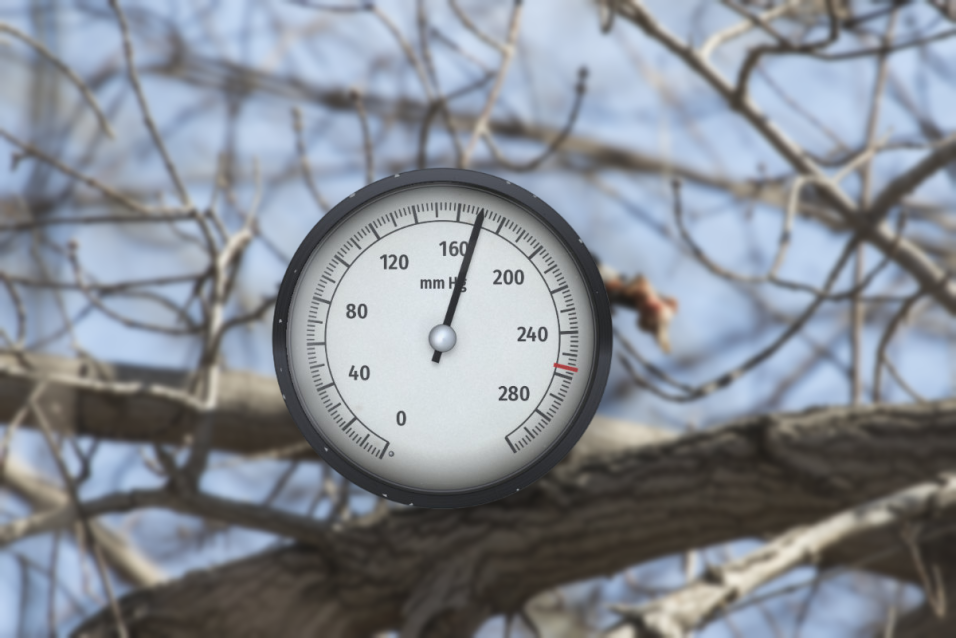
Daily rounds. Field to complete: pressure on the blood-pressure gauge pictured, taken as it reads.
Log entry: 170 mmHg
